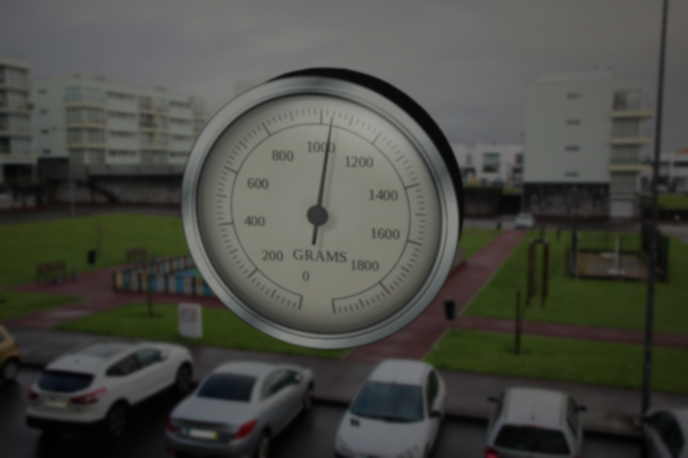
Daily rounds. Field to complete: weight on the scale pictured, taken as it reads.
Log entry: 1040 g
